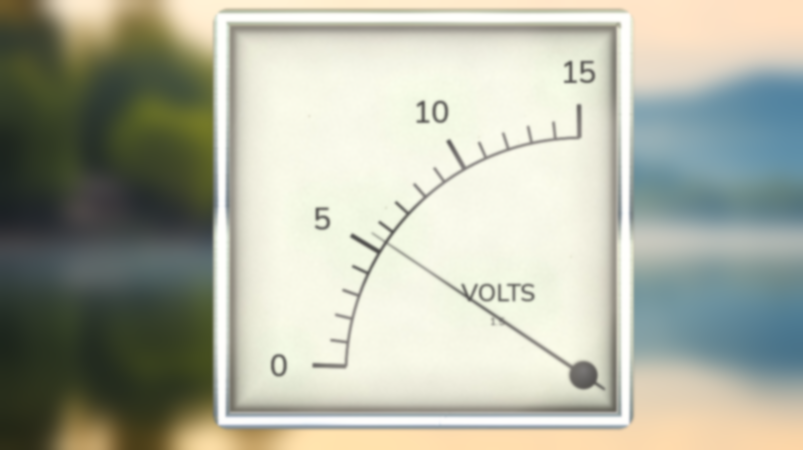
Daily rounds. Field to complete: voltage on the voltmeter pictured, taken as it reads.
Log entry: 5.5 V
